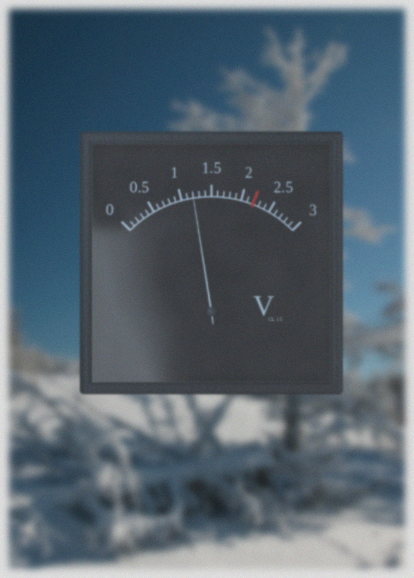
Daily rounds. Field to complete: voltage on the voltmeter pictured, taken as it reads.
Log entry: 1.2 V
